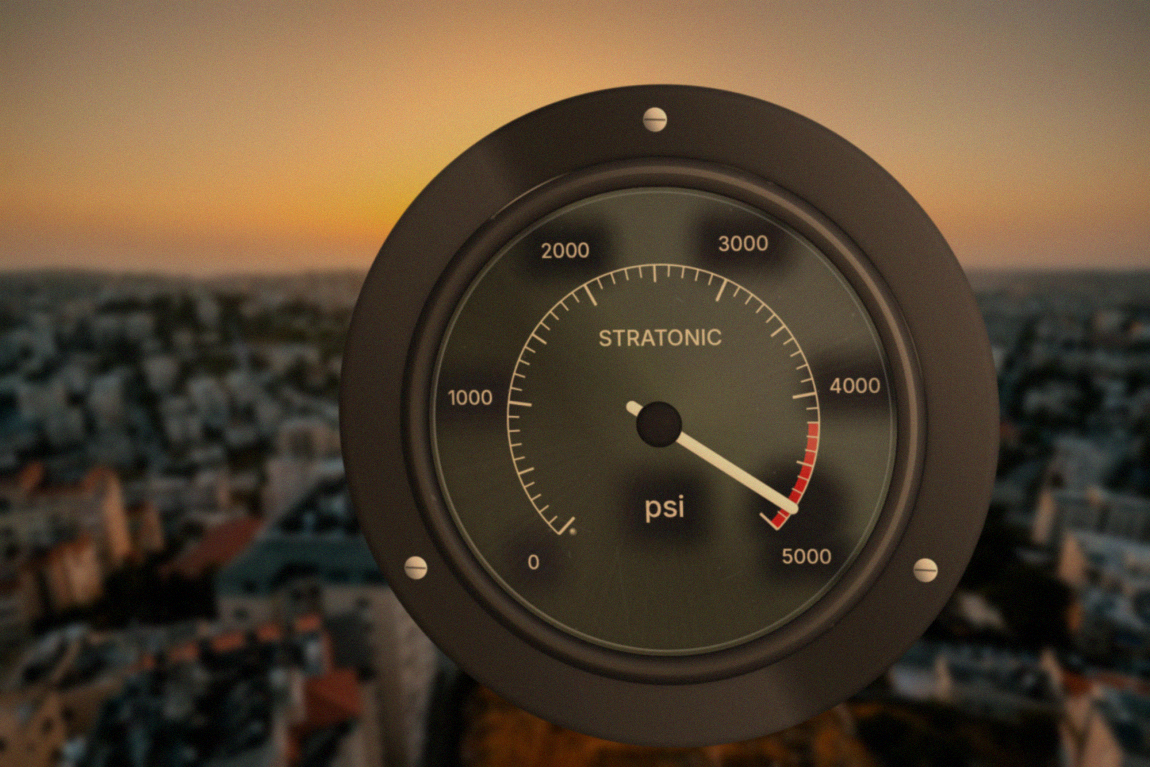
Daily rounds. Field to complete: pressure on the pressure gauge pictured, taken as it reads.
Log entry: 4800 psi
